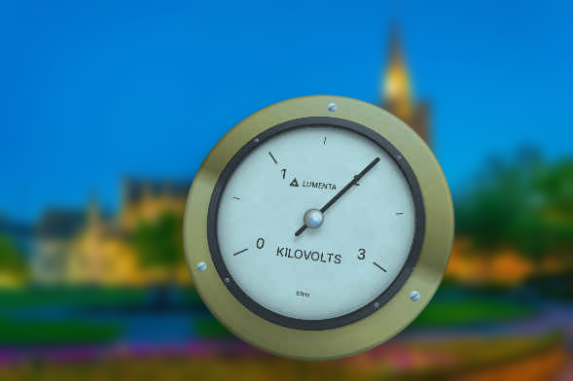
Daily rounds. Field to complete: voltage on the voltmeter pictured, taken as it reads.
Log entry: 2 kV
